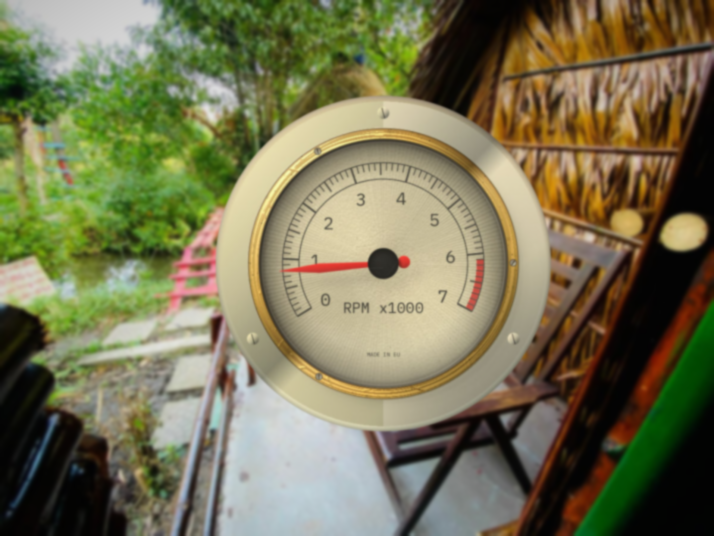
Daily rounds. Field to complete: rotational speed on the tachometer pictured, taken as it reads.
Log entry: 800 rpm
